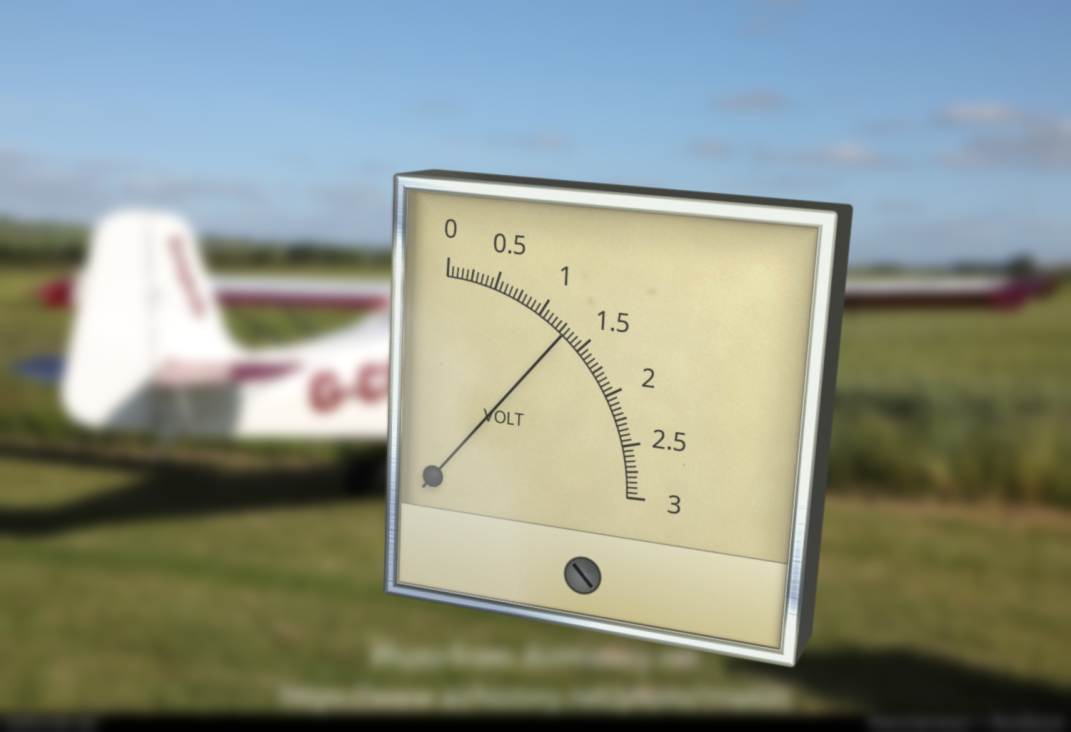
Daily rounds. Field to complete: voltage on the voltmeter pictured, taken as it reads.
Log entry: 1.3 V
